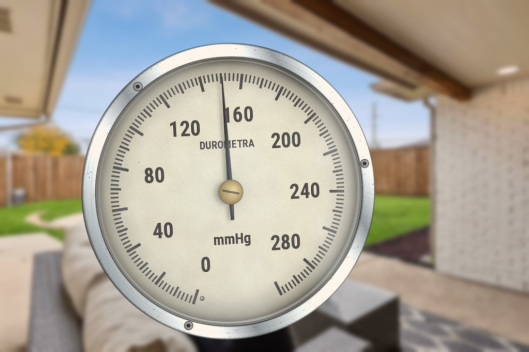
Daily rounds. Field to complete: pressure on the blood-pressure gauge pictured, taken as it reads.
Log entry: 150 mmHg
